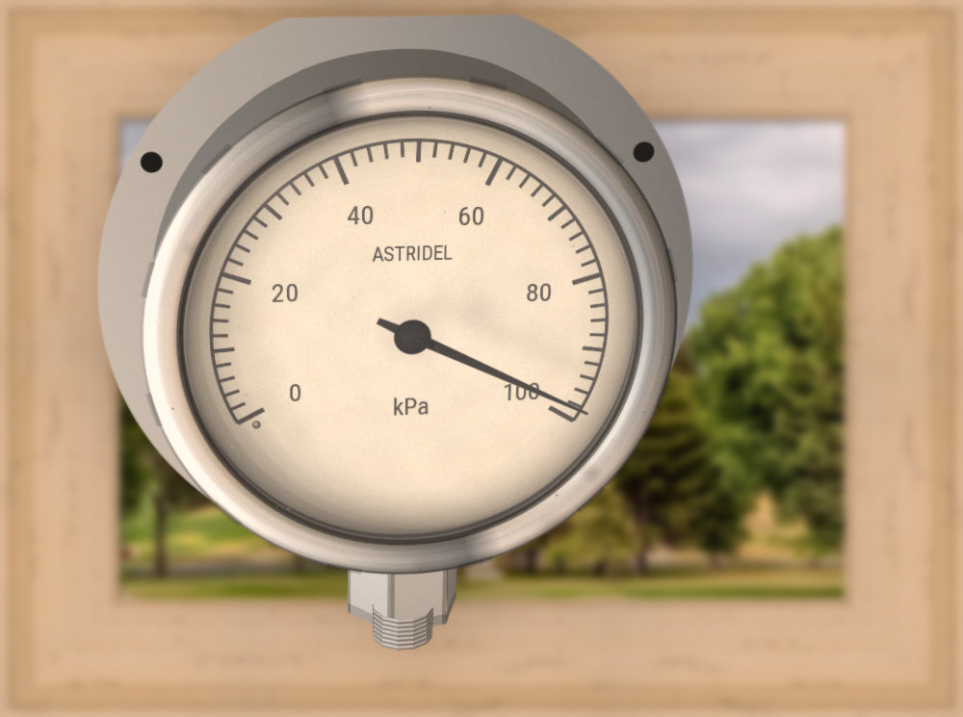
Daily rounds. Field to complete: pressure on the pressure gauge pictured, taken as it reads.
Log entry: 98 kPa
